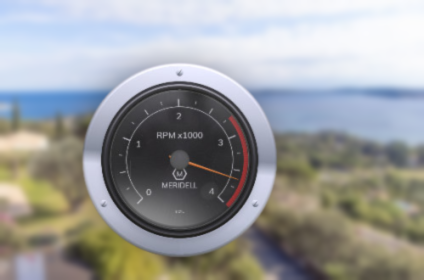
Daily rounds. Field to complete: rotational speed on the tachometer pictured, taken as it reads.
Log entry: 3625 rpm
